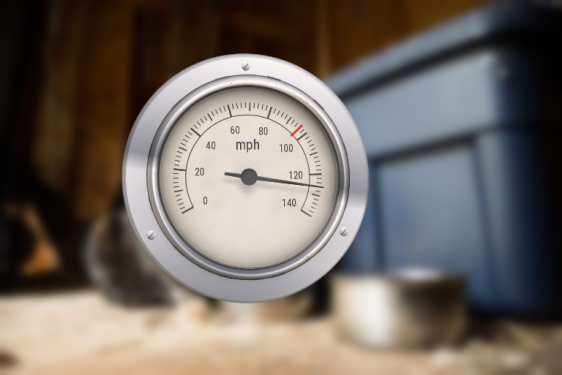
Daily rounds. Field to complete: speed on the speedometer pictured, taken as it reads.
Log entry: 126 mph
